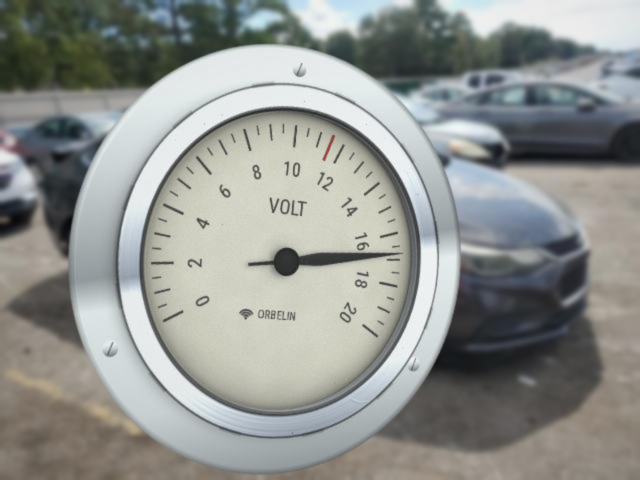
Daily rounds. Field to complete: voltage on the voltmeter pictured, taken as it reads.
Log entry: 16.75 V
